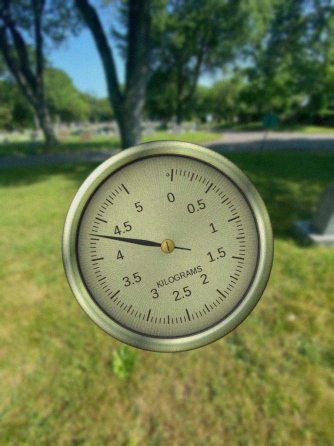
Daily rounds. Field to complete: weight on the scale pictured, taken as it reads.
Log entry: 4.3 kg
